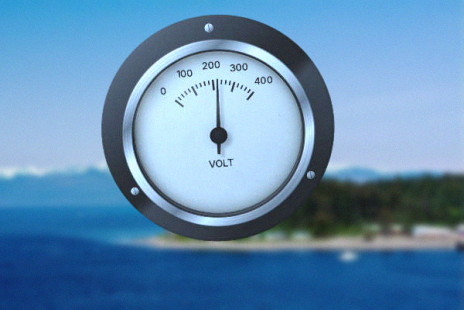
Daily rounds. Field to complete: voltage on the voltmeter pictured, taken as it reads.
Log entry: 220 V
